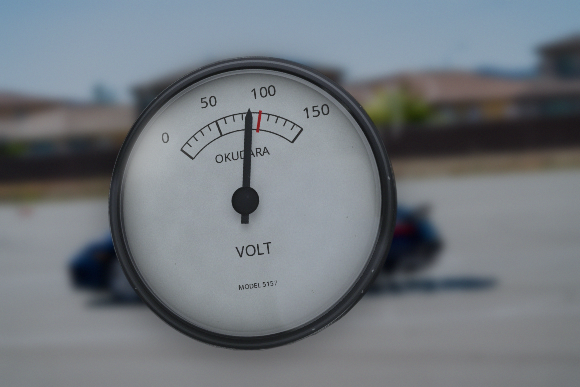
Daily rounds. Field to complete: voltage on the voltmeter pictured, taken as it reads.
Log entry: 90 V
